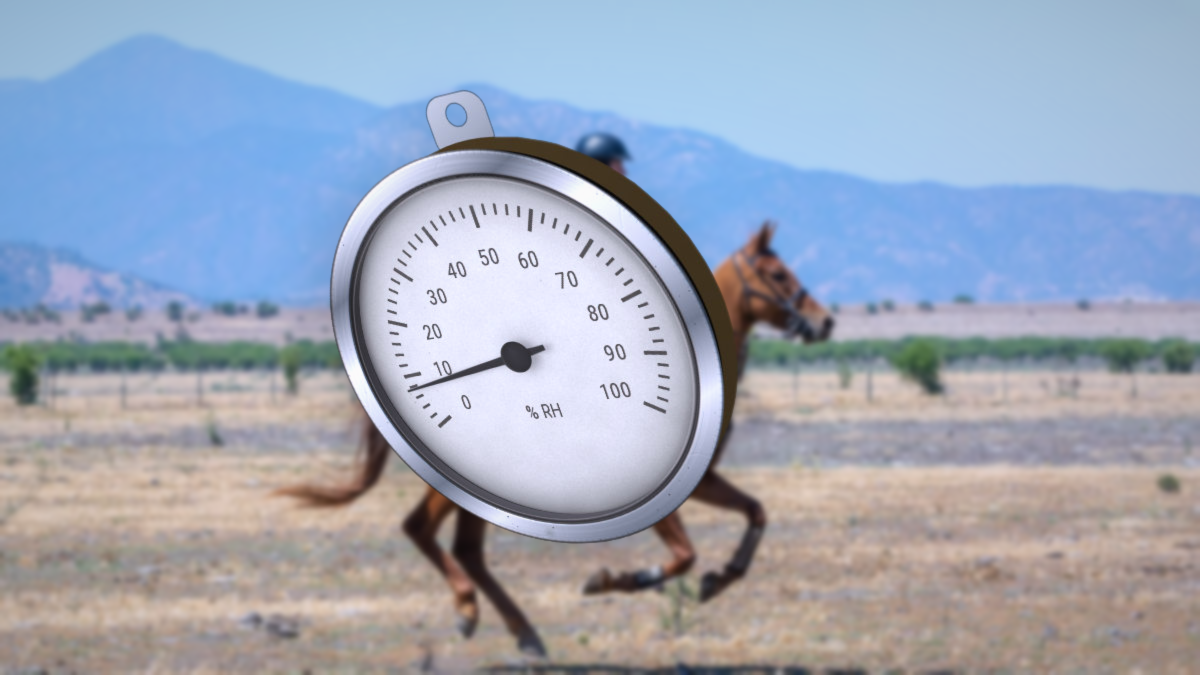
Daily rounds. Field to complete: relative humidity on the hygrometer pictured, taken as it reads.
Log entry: 8 %
